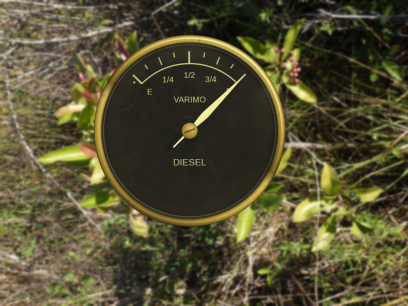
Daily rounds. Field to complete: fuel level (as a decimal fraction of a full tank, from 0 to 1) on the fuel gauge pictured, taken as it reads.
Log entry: 1
